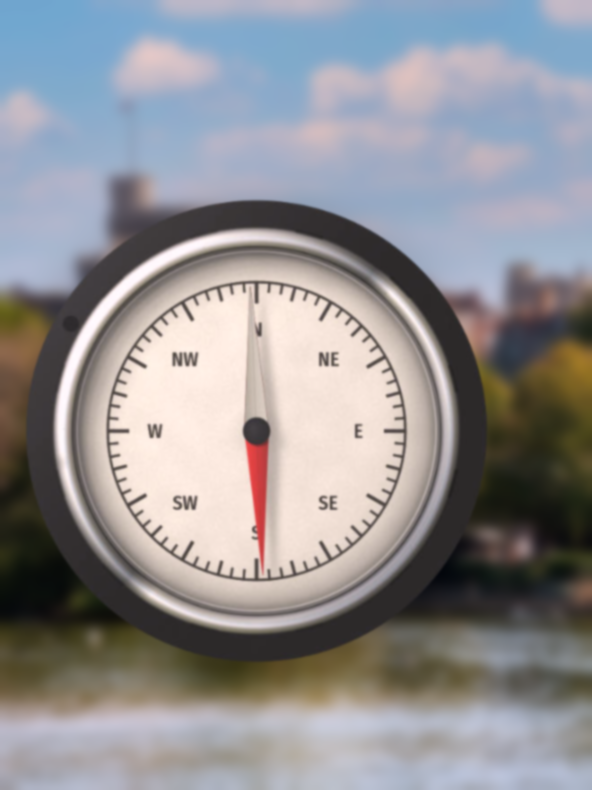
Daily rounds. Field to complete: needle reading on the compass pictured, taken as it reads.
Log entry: 177.5 °
